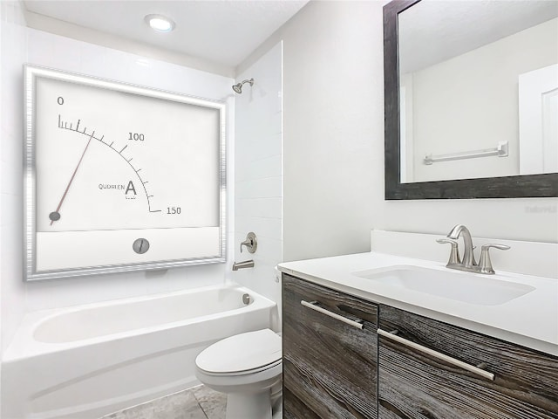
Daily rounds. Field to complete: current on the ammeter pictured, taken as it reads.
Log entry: 70 A
